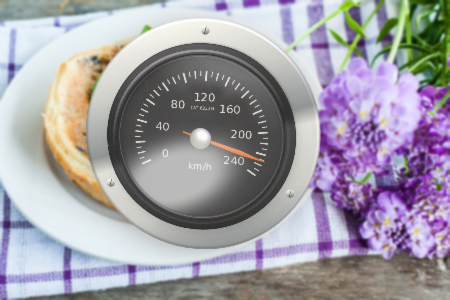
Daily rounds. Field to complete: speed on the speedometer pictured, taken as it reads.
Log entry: 225 km/h
